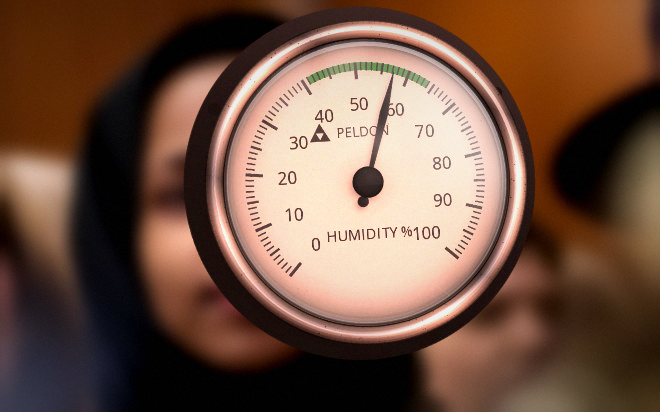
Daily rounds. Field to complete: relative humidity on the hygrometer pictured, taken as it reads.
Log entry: 57 %
